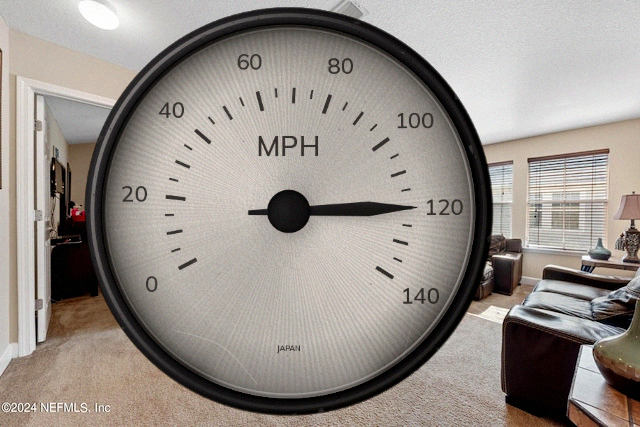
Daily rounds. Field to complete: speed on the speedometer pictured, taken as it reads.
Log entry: 120 mph
